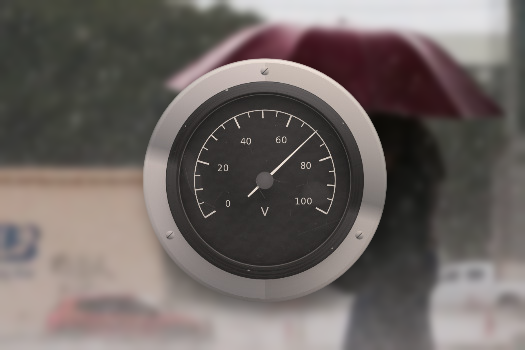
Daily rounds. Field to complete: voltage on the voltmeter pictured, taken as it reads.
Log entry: 70 V
